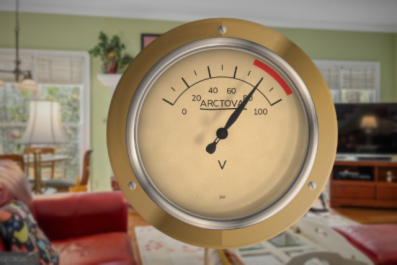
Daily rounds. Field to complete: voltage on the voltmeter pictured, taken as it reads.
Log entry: 80 V
